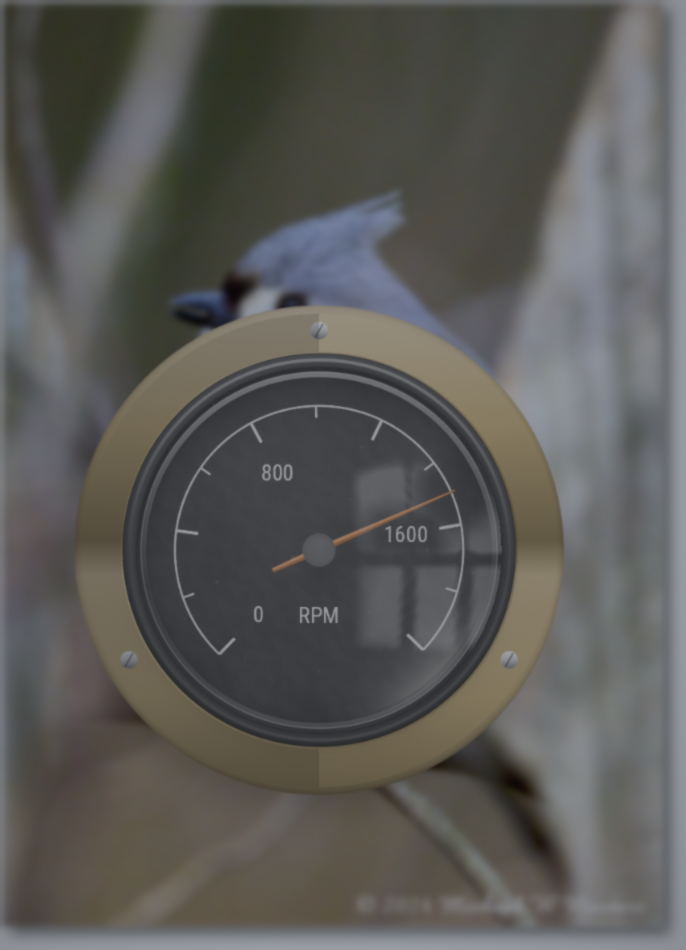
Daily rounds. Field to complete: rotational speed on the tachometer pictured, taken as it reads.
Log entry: 1500 rpm
